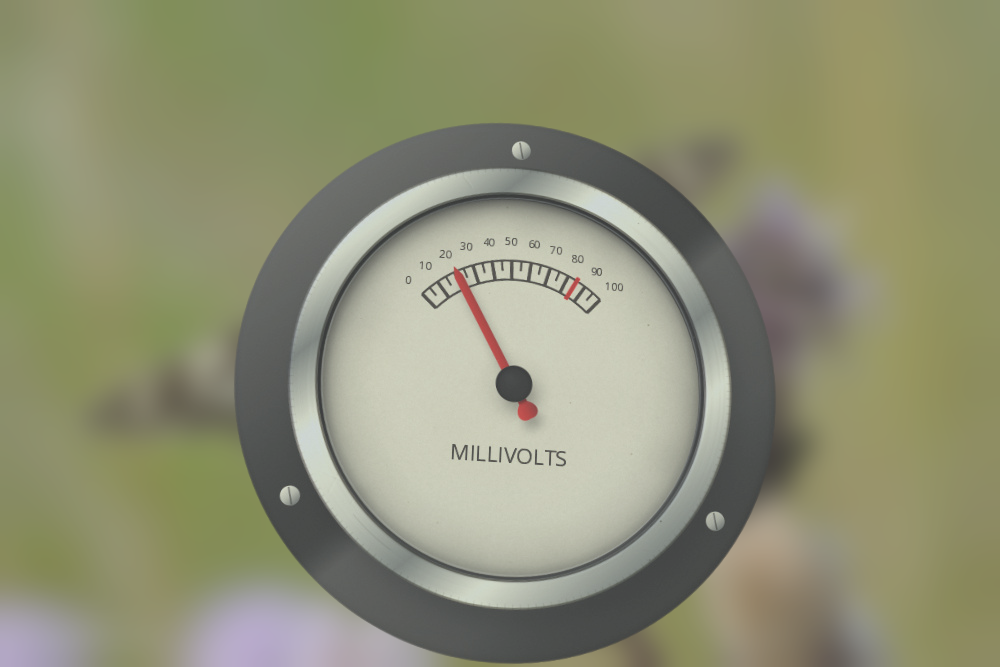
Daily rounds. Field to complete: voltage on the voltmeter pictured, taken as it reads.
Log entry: 20 mV
